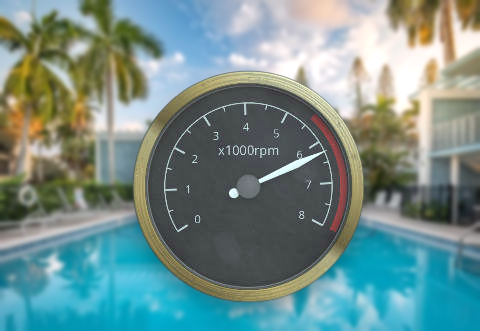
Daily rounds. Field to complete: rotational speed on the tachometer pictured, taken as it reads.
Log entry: 6250 rpm
